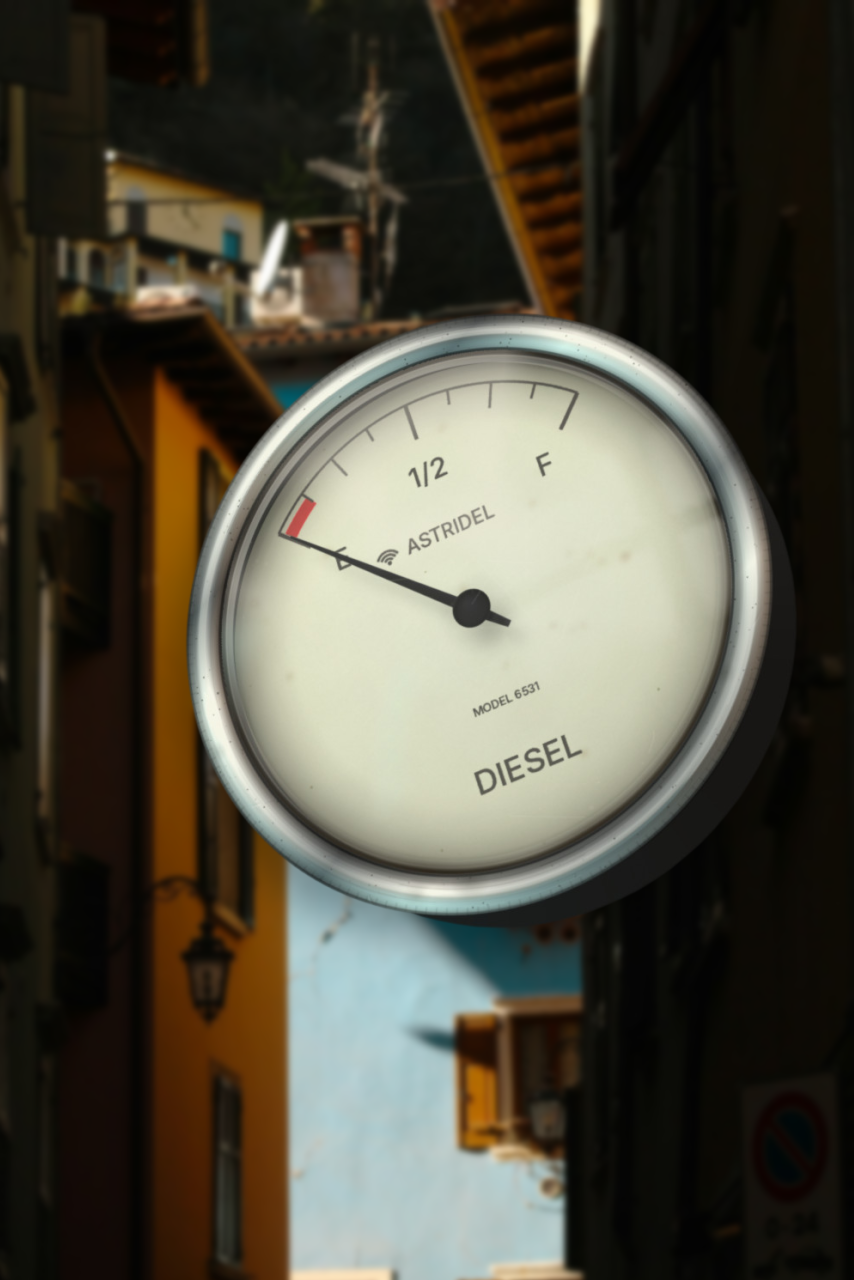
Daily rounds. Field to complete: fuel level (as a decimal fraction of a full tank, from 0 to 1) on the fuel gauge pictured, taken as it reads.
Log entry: 0
